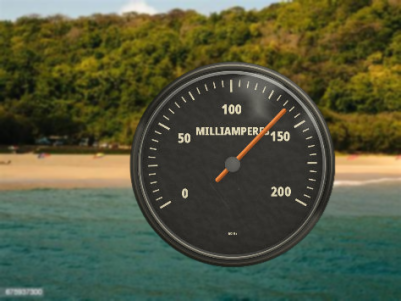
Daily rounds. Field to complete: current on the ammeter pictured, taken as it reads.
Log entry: 137.5 mA
